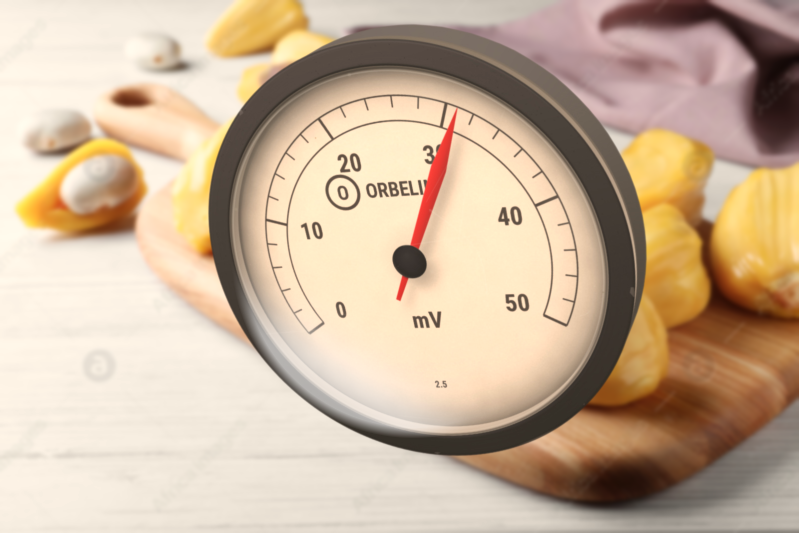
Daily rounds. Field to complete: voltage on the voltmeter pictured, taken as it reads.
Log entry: 31 mV
